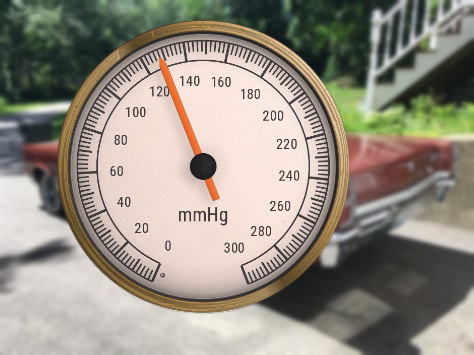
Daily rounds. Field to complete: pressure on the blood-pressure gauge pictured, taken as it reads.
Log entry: 128 mmHg
